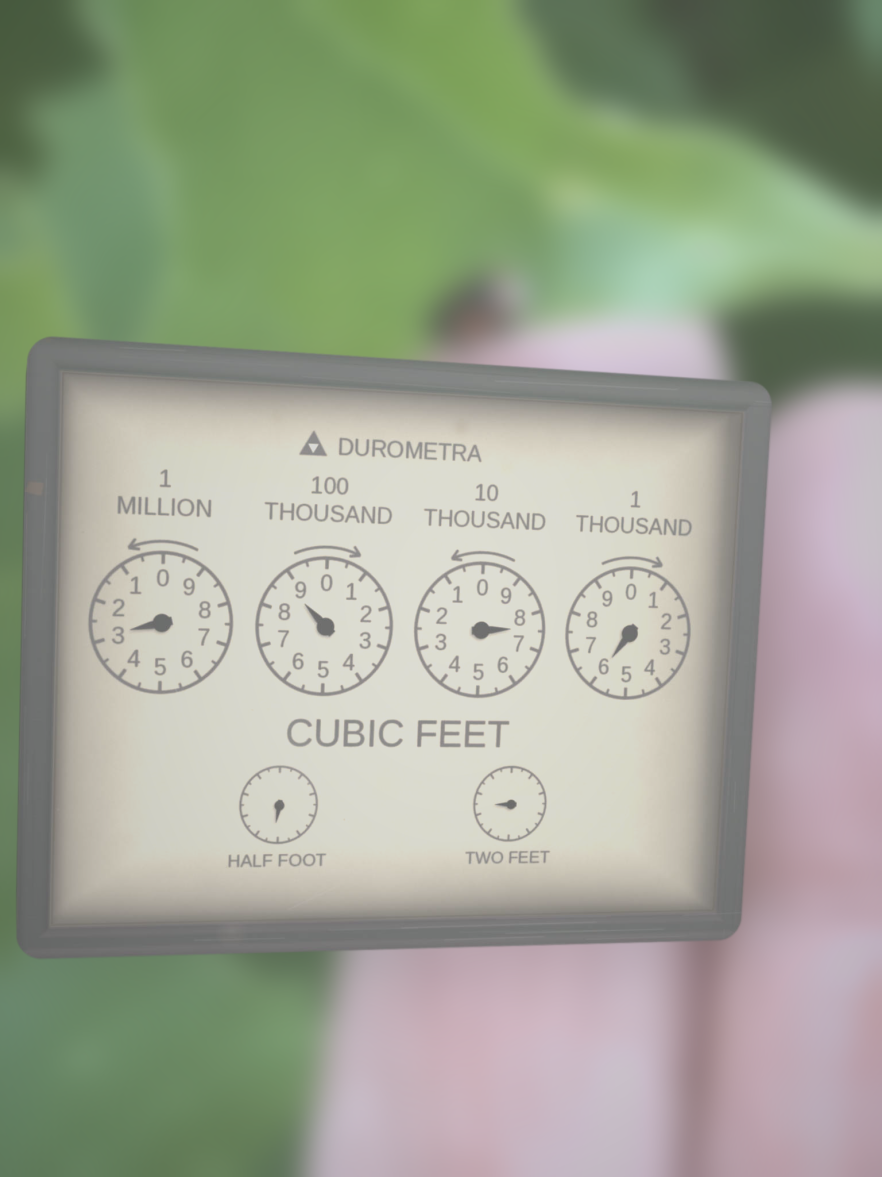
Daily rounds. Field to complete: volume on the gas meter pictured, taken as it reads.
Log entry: 287600 ft³
